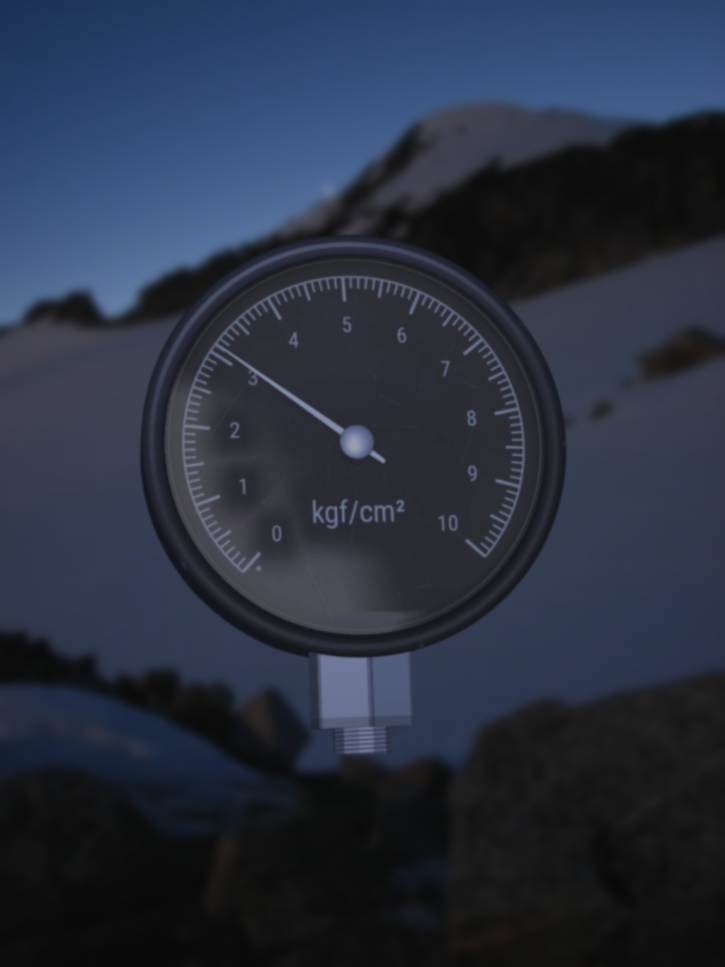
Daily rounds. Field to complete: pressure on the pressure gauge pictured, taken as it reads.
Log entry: 3.1 kg/cm²
